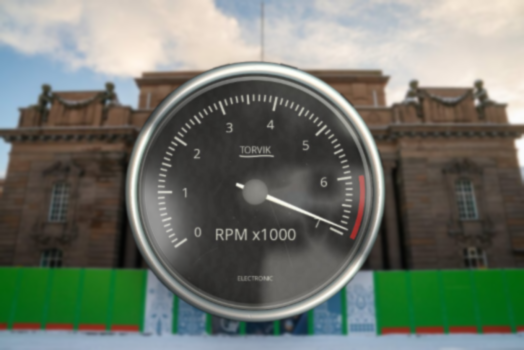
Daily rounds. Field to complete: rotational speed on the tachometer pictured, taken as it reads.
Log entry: 6900 rpm
